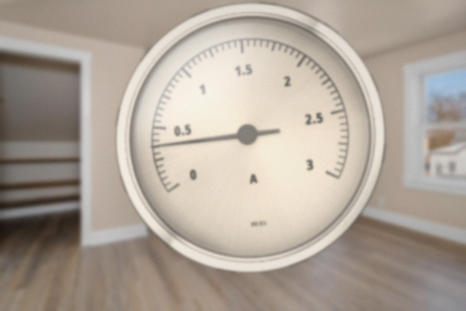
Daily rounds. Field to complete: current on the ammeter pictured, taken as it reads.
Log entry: 0.35 A
